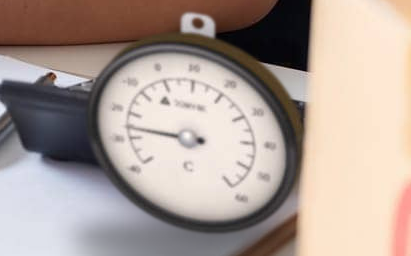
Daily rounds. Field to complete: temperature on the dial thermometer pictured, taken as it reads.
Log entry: -25 °C
